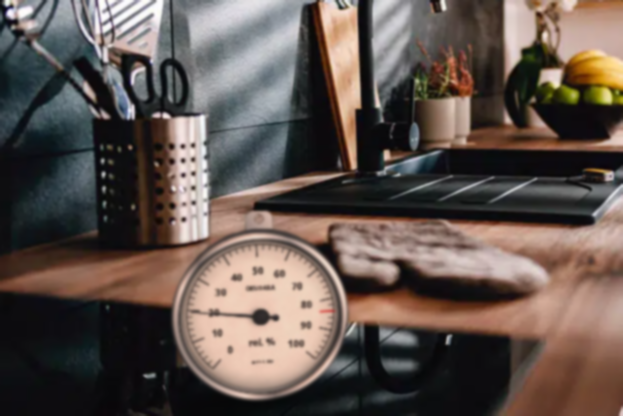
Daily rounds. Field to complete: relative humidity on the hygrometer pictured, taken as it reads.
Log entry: 20 %
